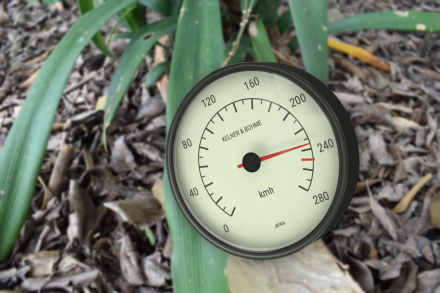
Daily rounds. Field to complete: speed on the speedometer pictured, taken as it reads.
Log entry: 235 km/h
